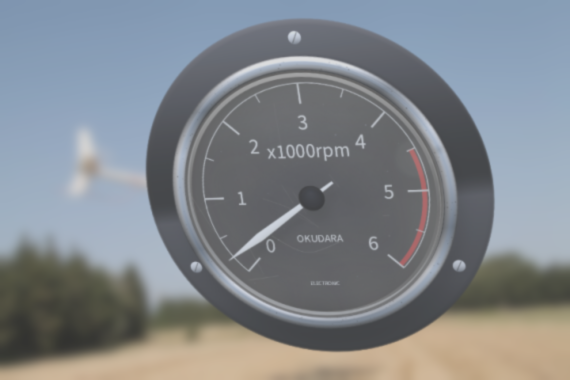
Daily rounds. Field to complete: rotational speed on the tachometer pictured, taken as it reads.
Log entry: 250 rpm
